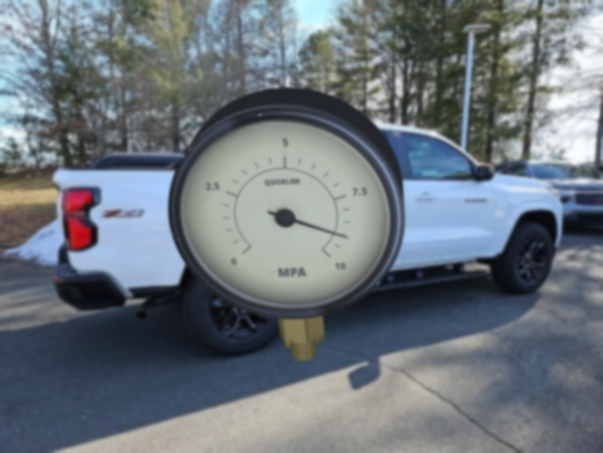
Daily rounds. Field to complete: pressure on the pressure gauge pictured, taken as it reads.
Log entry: 9 MPa
